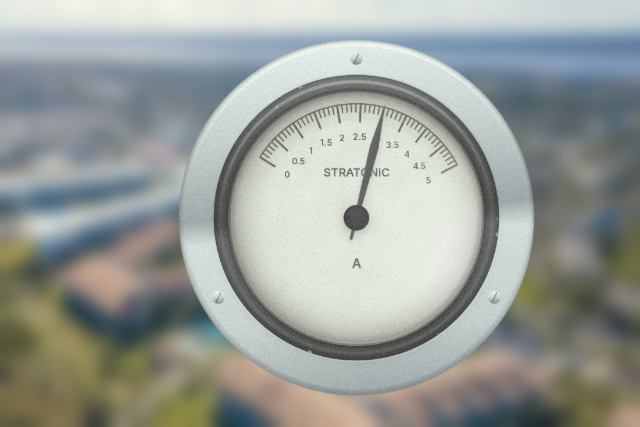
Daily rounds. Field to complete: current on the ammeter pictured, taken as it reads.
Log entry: 3 A
